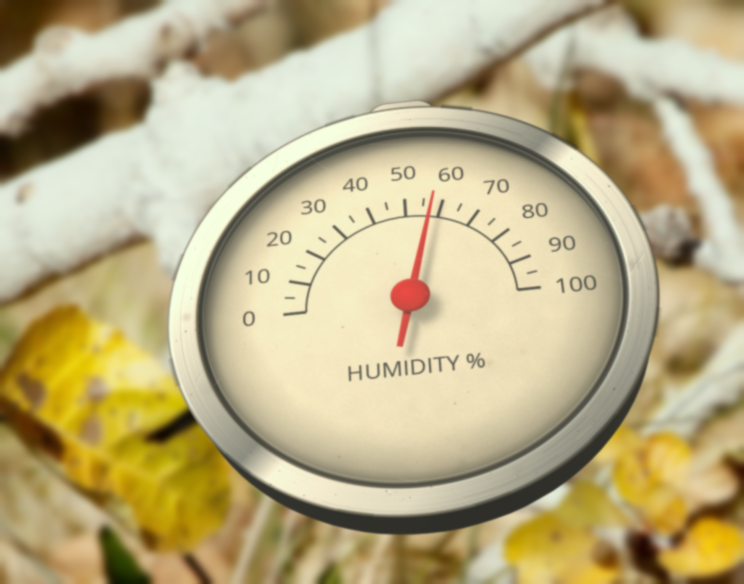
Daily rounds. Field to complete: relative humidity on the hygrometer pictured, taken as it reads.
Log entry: 57.5 %
